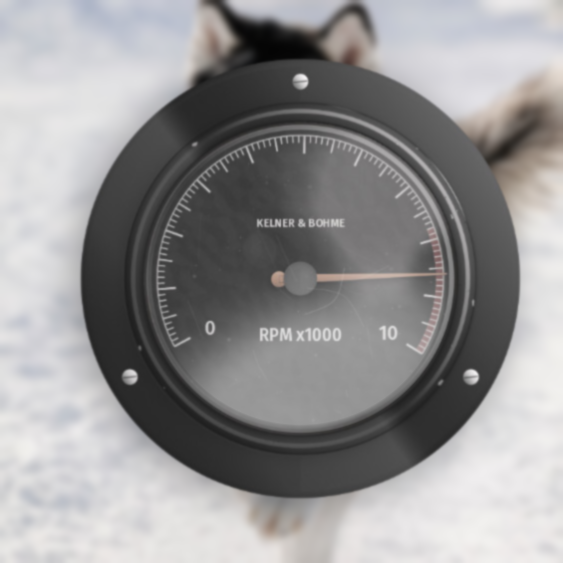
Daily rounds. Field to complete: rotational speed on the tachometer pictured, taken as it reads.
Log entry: 8600 rpm
